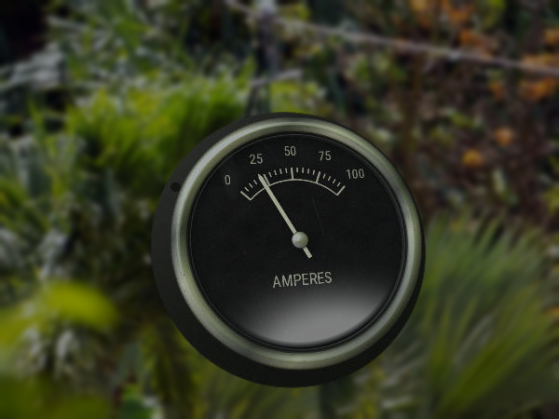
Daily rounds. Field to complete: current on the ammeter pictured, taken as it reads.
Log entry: 20 A
